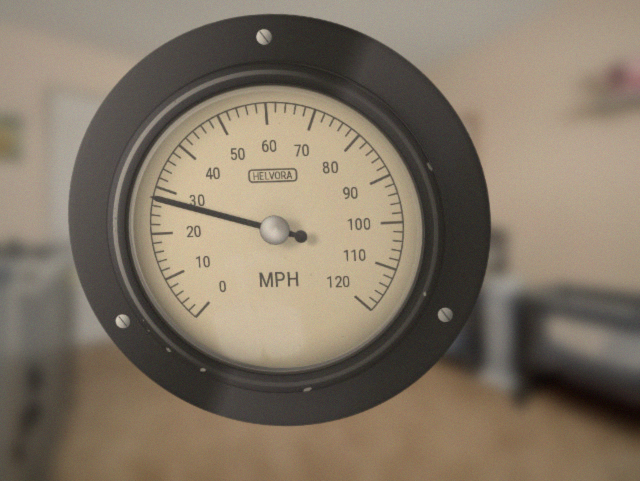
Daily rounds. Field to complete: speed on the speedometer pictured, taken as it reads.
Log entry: 28 mph
